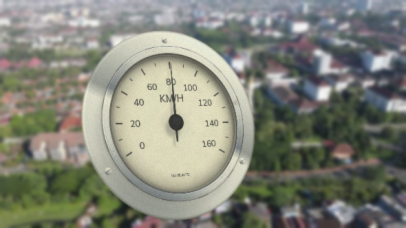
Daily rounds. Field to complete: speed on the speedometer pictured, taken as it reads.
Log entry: 80 km/h
